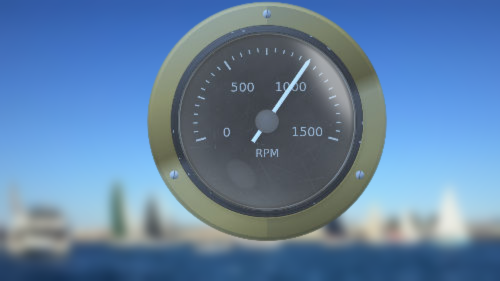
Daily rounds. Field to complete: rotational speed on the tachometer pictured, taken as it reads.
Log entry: 1000 rpm
